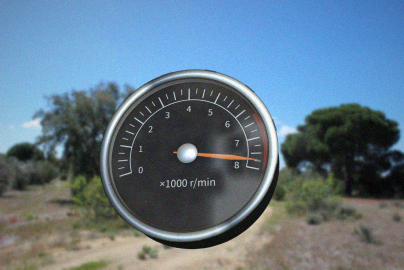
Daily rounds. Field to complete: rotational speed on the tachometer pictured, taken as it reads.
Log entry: 7750 rpm
